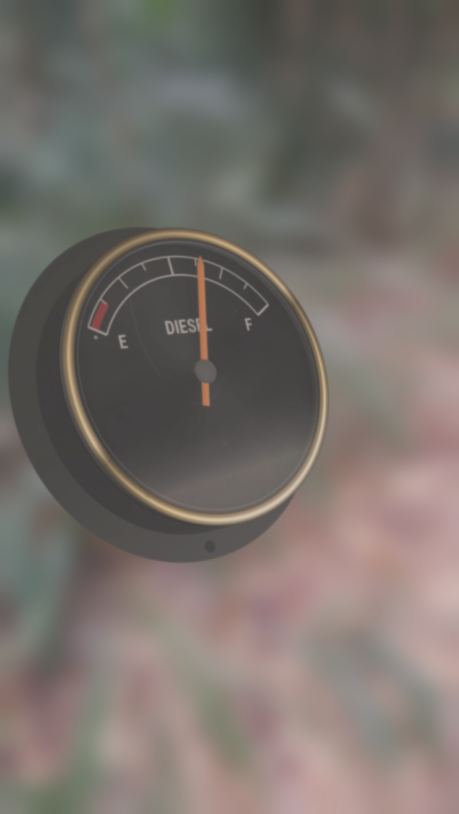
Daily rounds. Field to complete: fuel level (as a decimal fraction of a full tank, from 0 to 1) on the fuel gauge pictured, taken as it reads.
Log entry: 0.625
